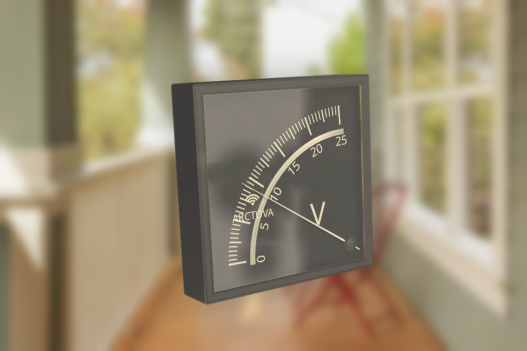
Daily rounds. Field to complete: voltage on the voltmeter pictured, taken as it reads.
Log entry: 9 V
